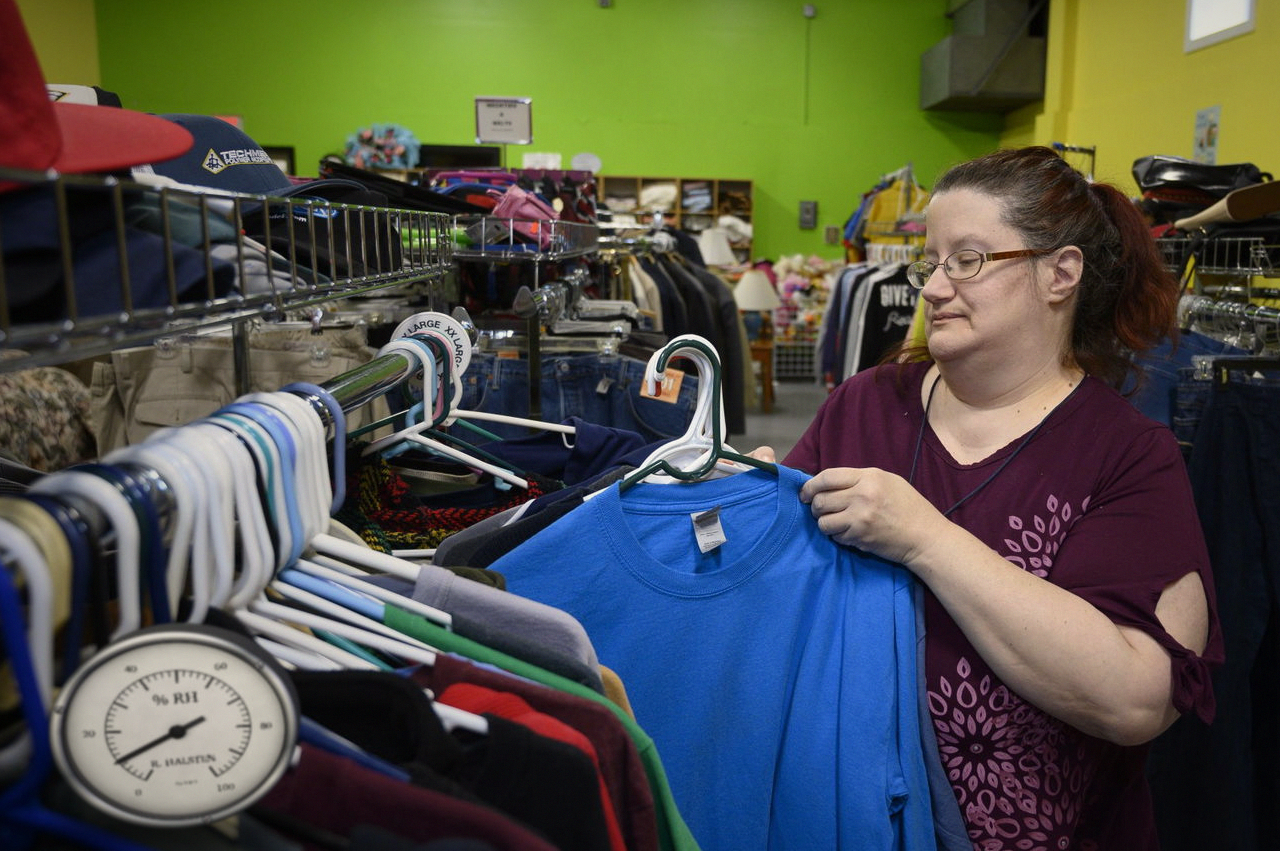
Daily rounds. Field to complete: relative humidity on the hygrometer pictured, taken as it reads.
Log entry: 10 %
